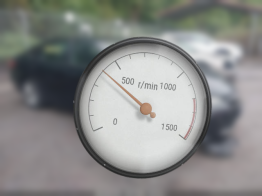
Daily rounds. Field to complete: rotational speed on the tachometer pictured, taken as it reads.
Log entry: 400 rpm
